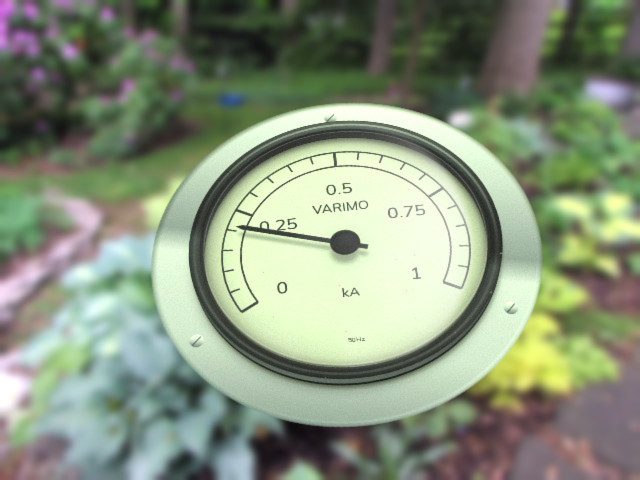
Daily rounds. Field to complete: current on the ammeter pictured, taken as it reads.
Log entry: 0.2 kA
